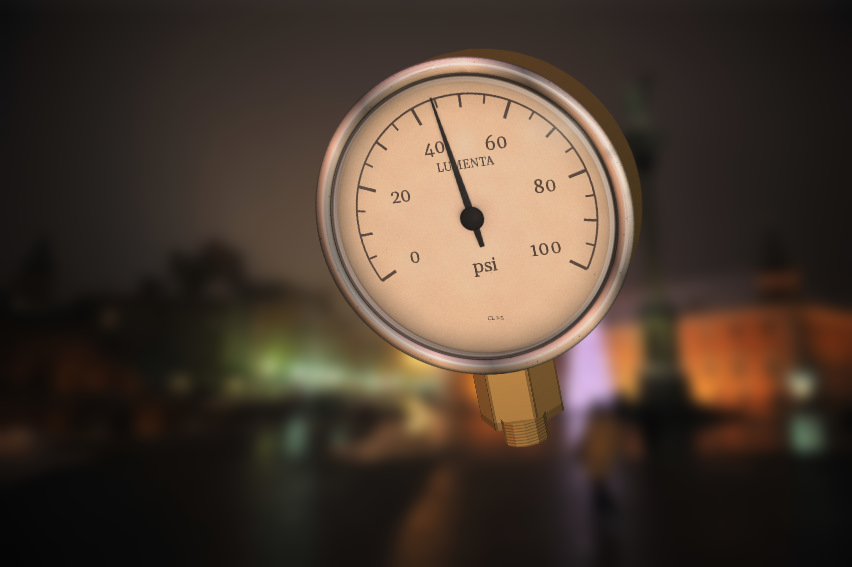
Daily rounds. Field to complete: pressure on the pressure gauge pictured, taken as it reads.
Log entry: 45 psi
